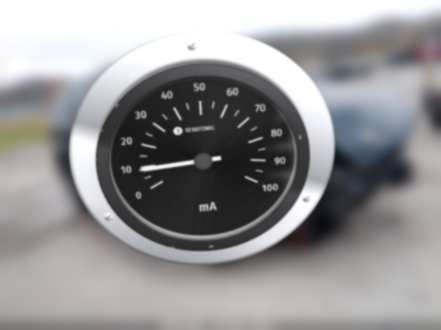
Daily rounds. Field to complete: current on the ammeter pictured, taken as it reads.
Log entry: 10 mA
